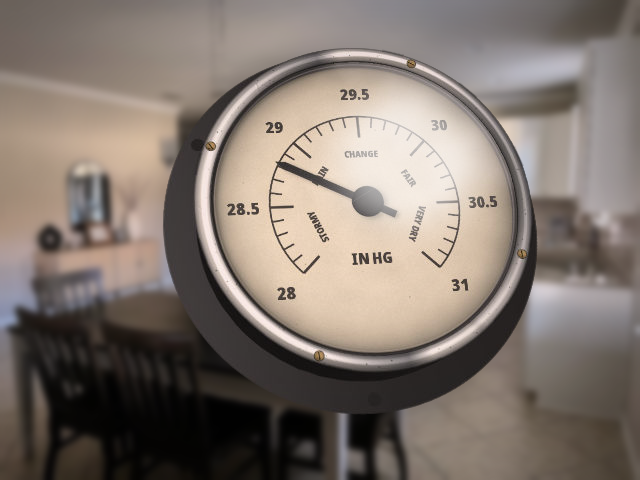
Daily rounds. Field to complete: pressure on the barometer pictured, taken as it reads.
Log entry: 28.8 inHg
